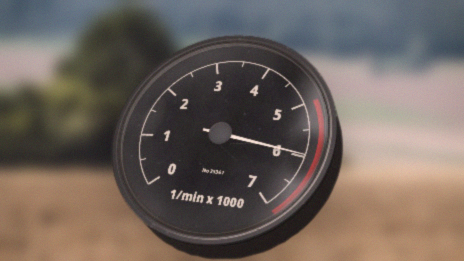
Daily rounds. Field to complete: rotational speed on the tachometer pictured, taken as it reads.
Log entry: 6000 rpm
